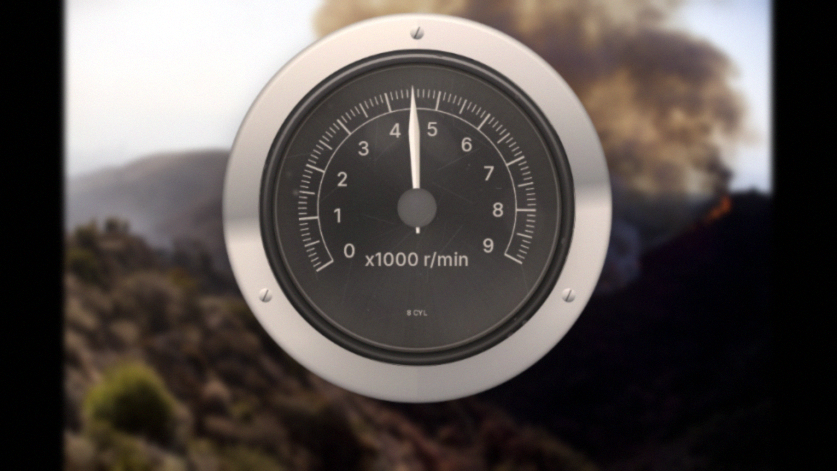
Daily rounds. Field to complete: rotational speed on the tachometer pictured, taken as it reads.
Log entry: 4500 rpm
